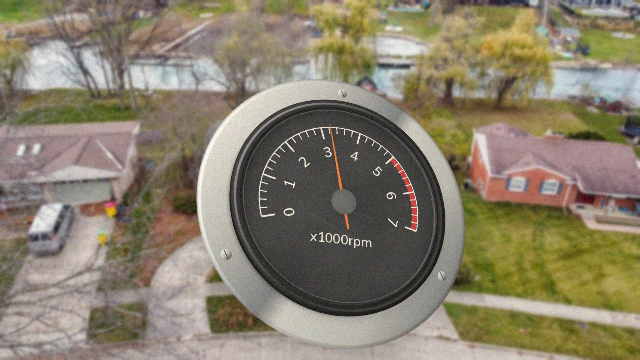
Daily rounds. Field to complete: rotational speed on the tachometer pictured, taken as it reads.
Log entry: 3200 rpm
